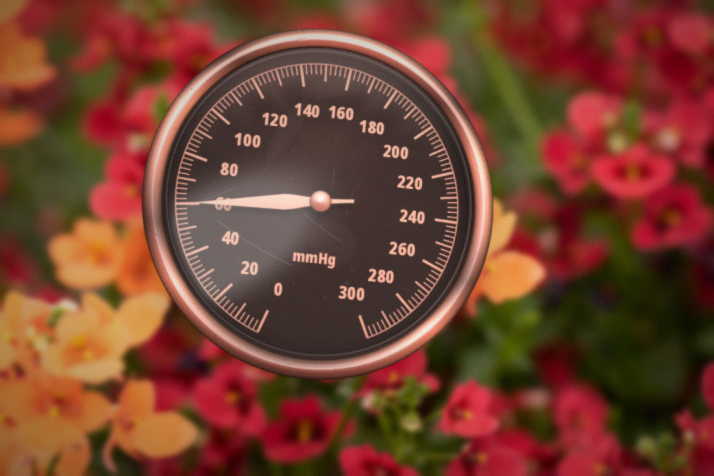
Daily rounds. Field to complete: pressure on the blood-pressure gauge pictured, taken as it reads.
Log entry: 60 mmHg
